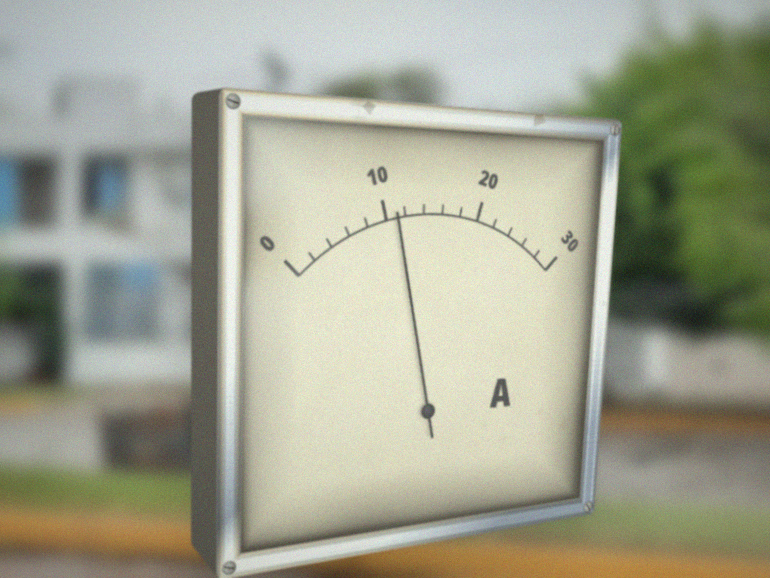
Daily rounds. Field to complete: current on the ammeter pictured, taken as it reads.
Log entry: 11 A
